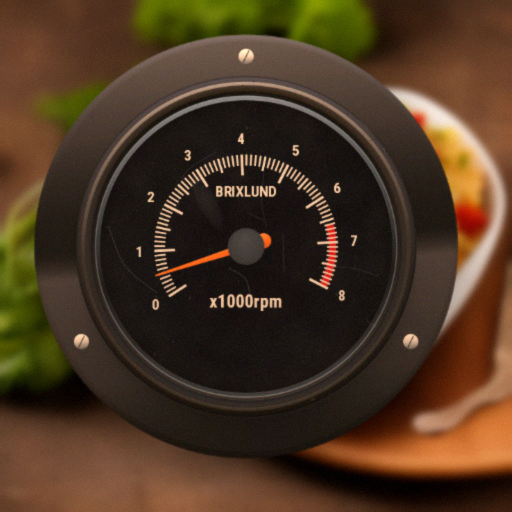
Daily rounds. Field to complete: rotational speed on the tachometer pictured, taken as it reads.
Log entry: 500 rpm
